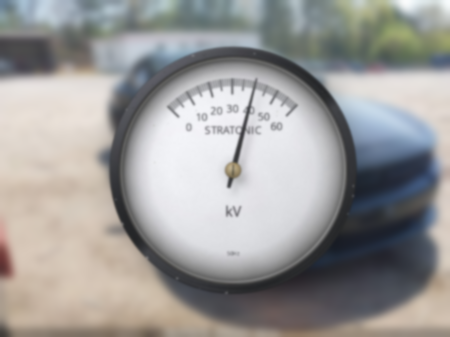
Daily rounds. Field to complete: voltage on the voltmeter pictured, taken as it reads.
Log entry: 40 kV
